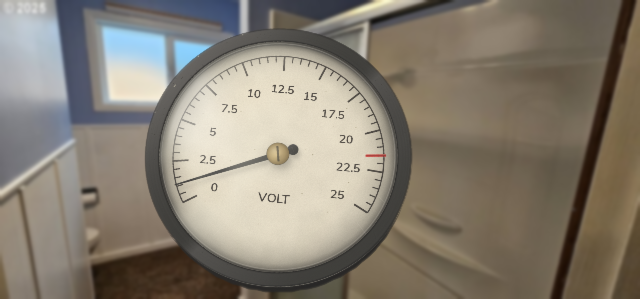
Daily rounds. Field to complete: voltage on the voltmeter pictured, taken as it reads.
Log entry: 1 V
